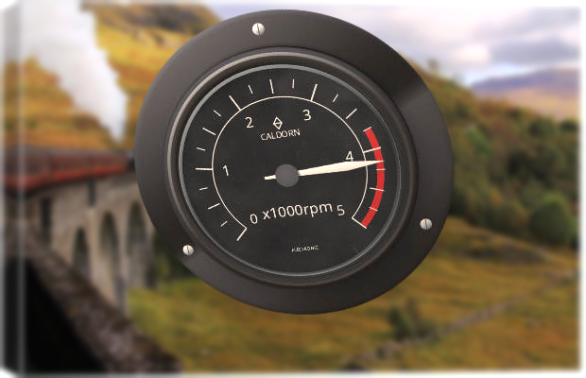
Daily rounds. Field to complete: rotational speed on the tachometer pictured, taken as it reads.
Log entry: 4125 rpm
